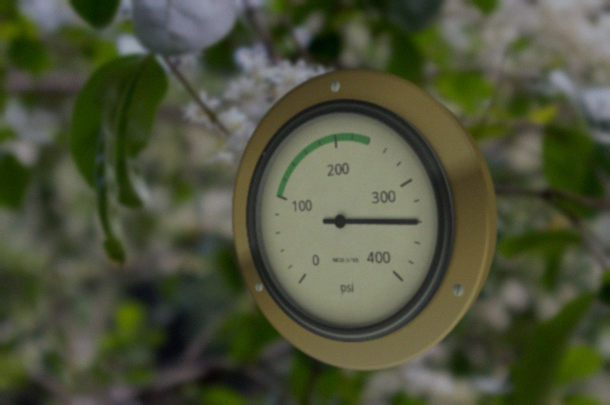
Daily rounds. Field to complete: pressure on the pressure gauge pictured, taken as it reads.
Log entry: 340 psi
